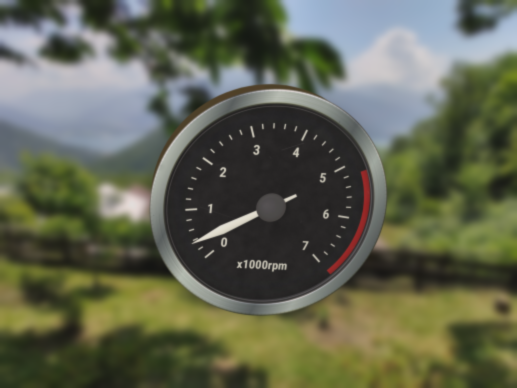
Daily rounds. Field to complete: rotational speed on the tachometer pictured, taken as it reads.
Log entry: 400 rpm
